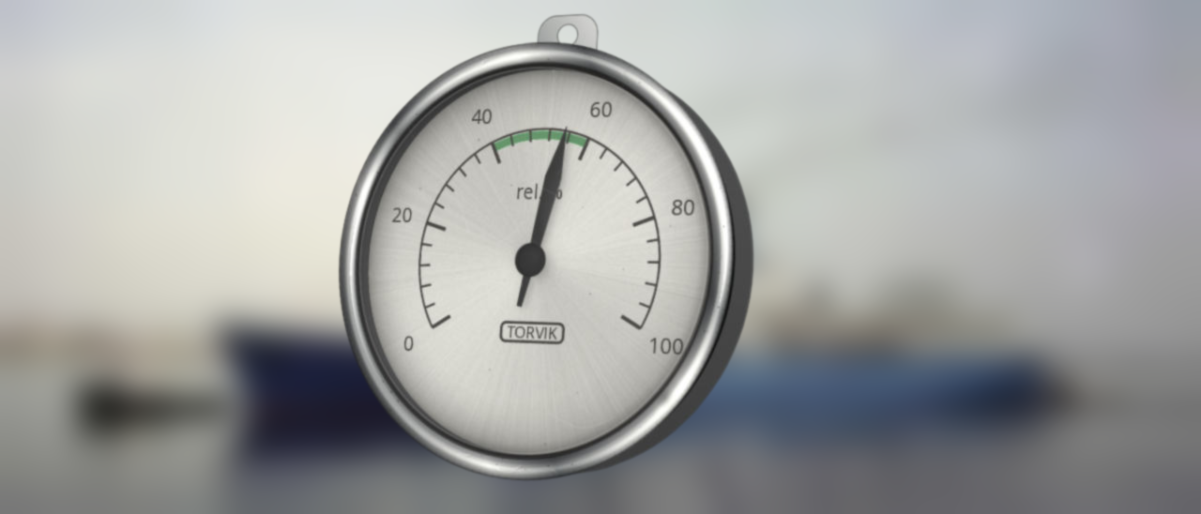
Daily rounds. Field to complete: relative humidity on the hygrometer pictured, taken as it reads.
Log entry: 56 %
